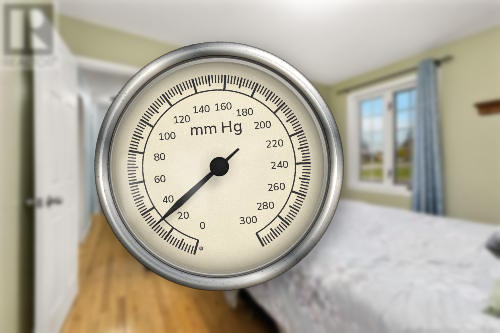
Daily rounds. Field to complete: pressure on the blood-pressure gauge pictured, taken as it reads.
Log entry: 30 mmHg
